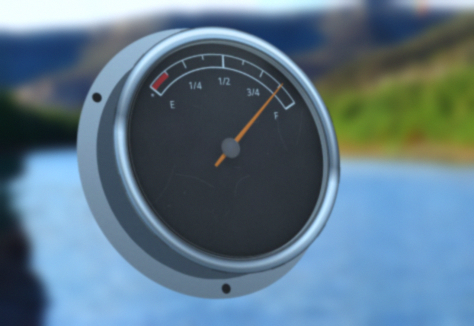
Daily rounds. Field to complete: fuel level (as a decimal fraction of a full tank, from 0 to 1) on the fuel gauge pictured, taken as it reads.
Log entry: 0.875
